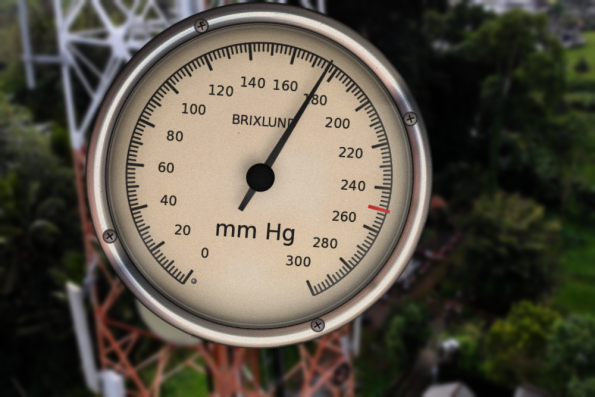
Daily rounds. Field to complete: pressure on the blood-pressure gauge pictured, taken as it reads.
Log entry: 176 mmHg
